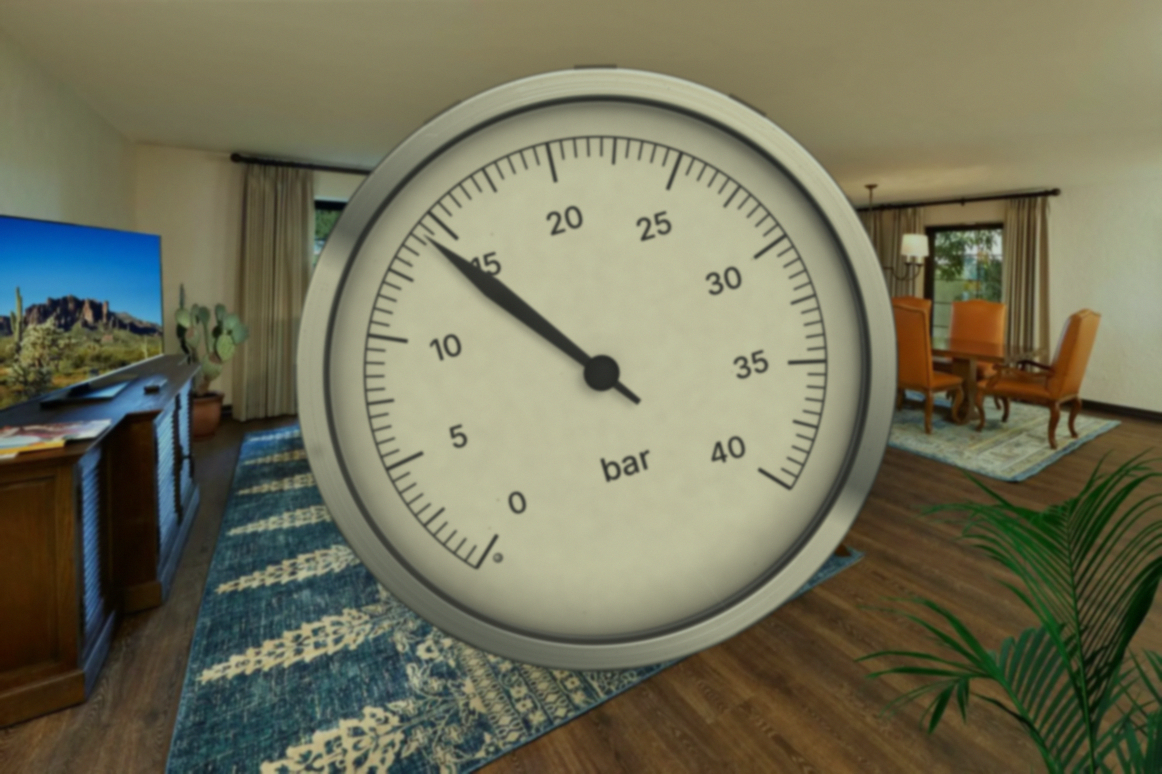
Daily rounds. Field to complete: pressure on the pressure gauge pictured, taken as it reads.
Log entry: 14.25 bar
